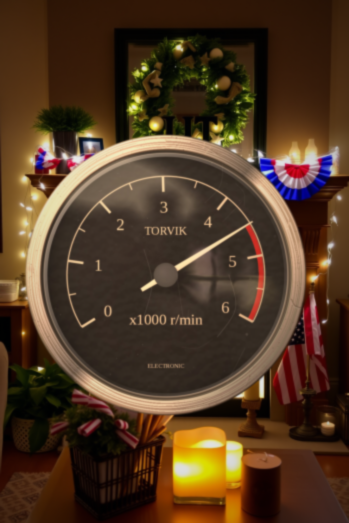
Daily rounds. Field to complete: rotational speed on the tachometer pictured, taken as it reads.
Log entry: 4500 rpm
